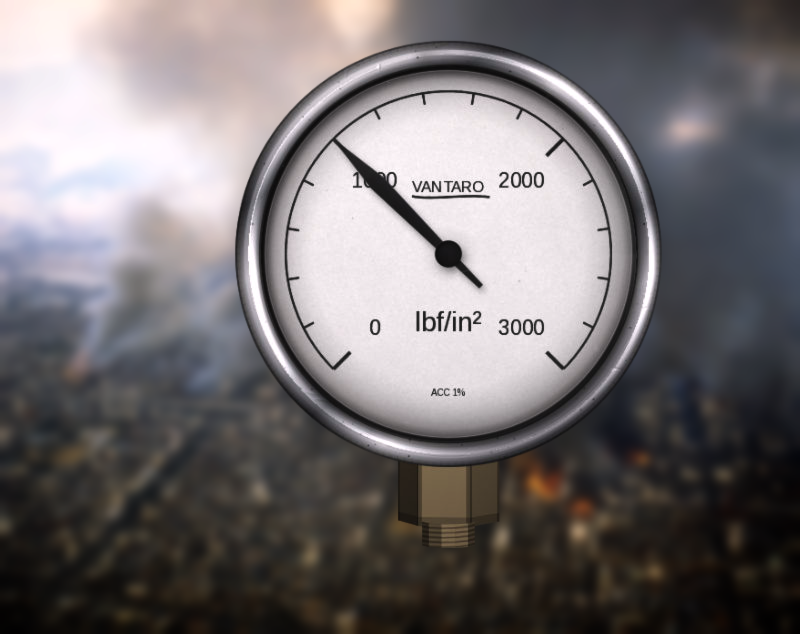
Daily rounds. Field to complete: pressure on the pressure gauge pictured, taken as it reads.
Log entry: 1000 psi
